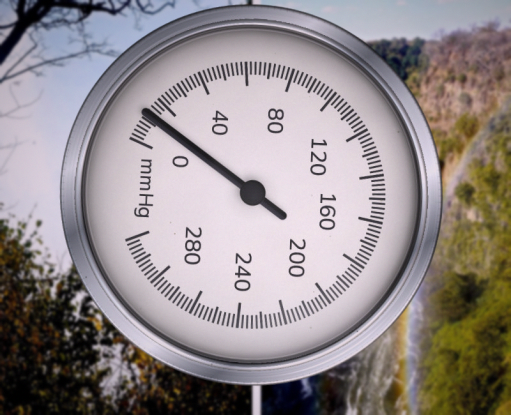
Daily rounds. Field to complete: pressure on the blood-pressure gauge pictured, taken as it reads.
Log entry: 12 mmHg
